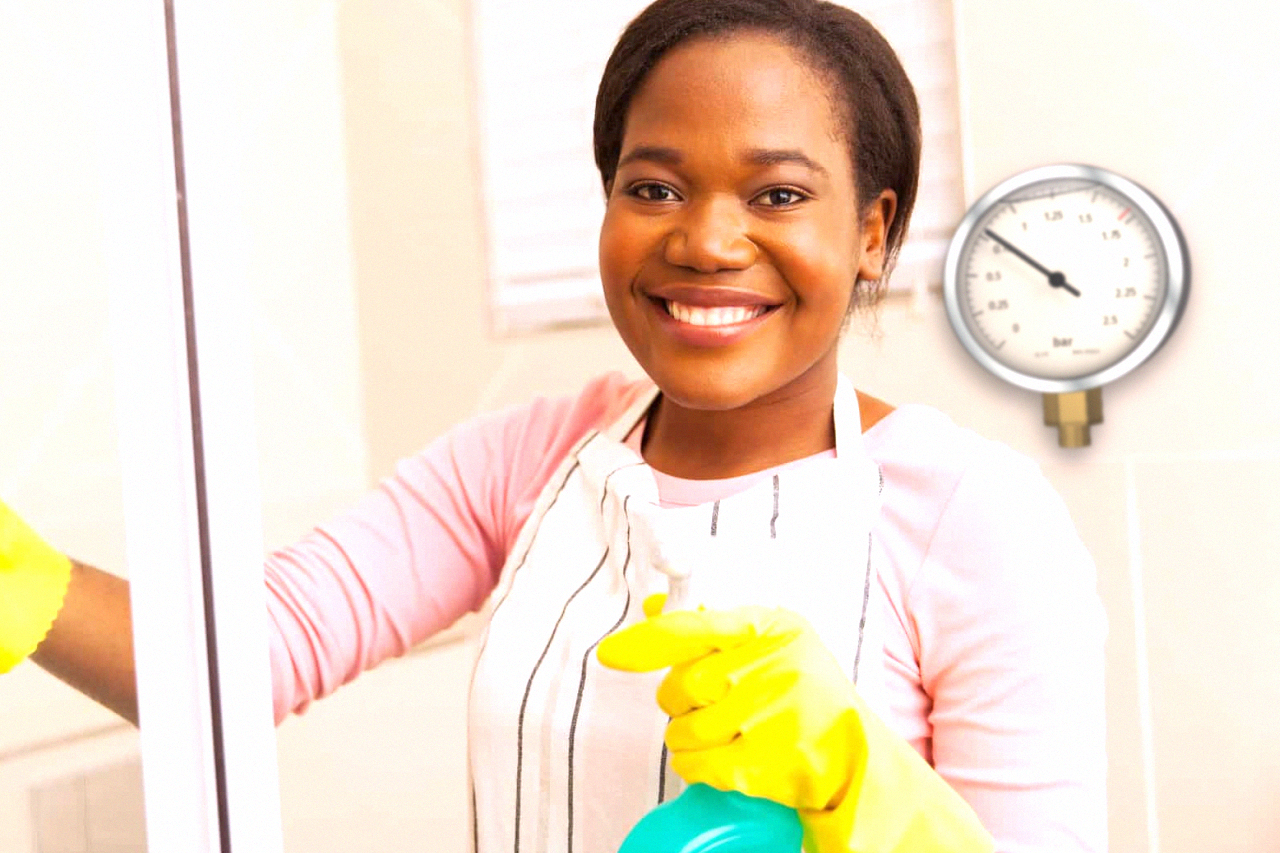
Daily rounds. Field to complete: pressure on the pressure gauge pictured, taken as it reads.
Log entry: 0.8 bar
